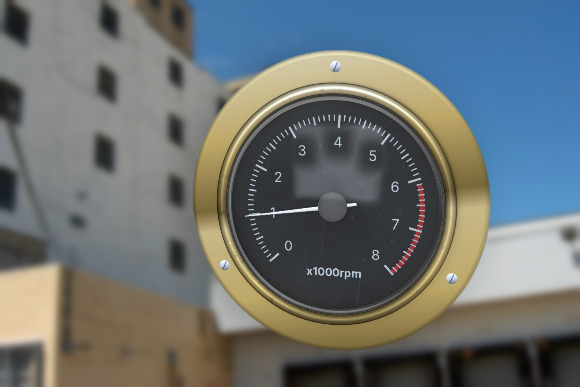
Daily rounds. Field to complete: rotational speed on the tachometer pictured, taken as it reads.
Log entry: 1000 rpm
